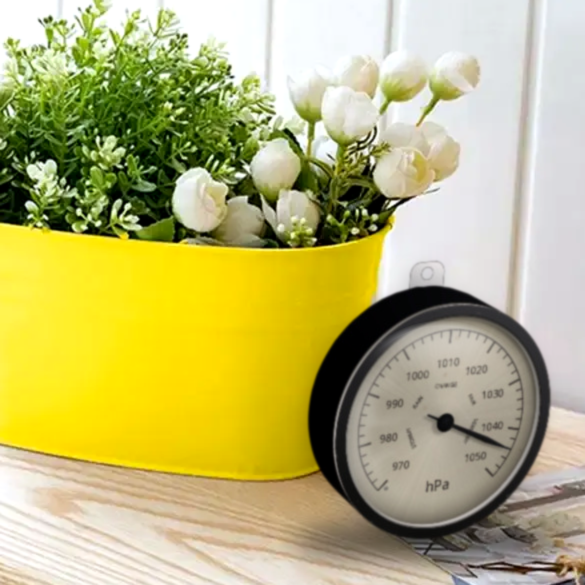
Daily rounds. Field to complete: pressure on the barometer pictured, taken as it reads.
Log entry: 1044 hPa
